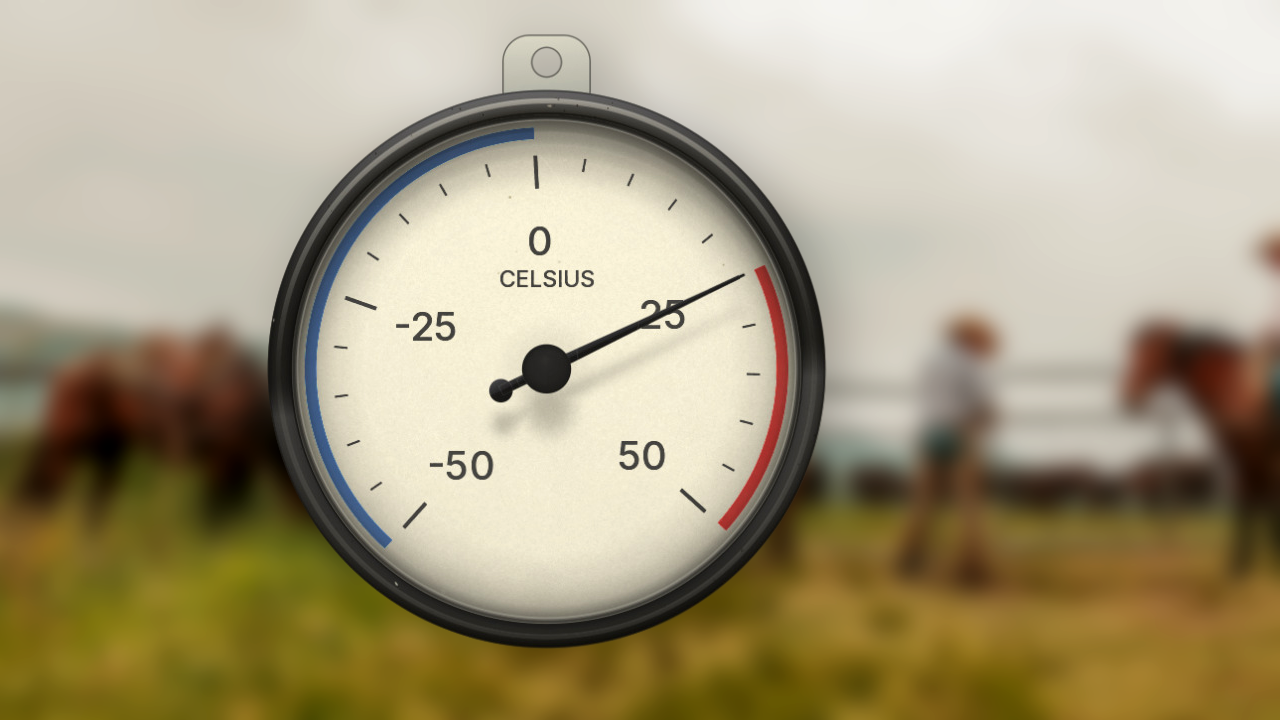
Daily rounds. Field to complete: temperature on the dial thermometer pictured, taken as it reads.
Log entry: 25 °C
